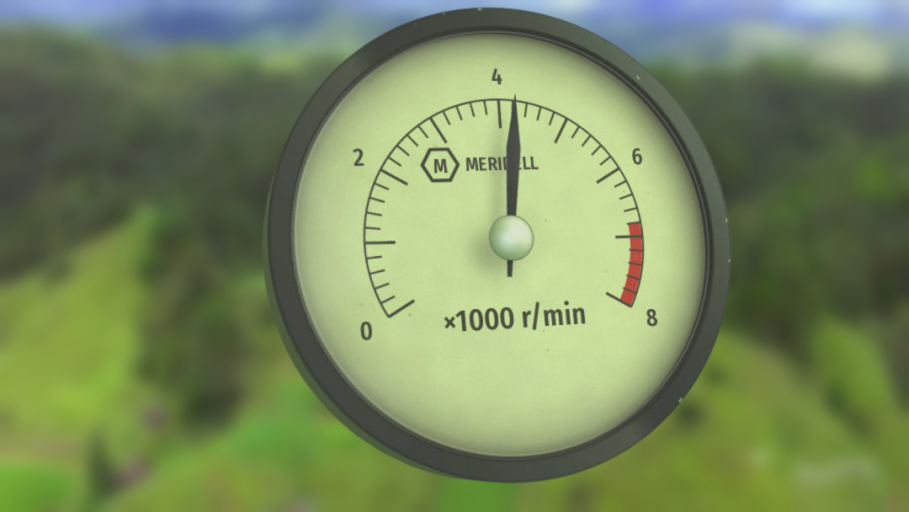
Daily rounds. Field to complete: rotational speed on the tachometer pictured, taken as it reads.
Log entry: 4200 rpm
